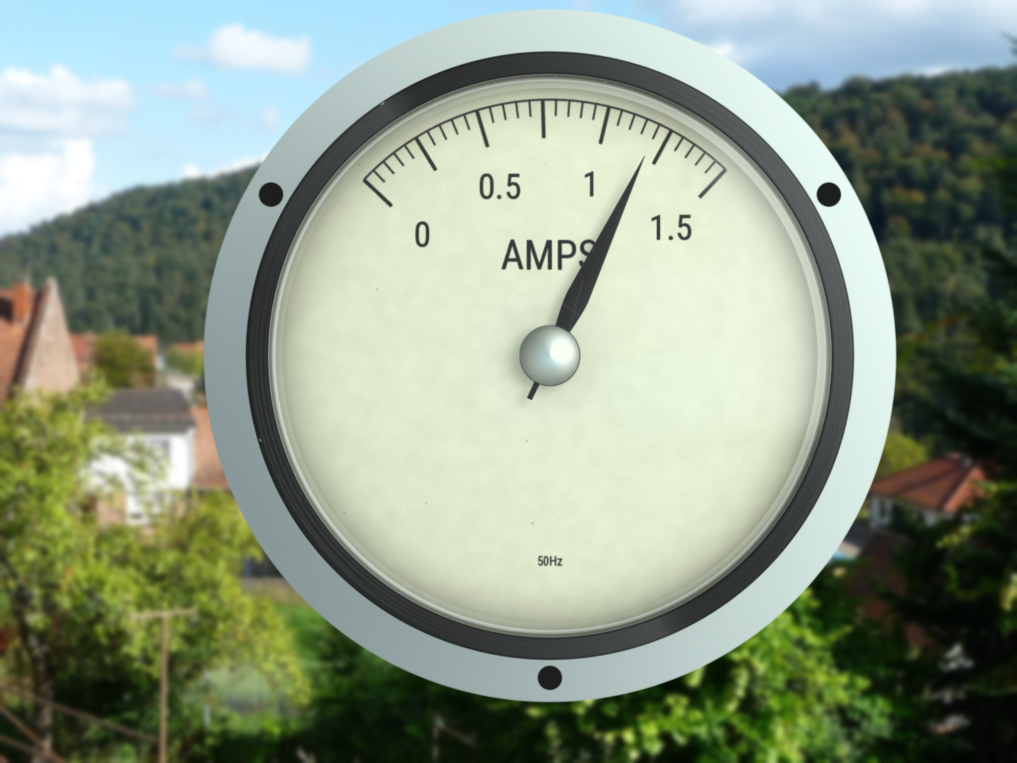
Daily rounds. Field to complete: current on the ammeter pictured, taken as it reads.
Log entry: 1.2 A
